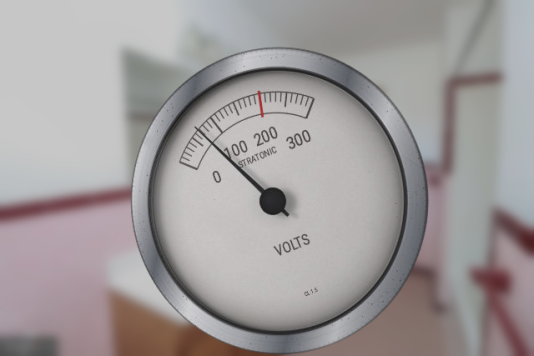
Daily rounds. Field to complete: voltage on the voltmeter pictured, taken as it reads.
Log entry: 70 V
